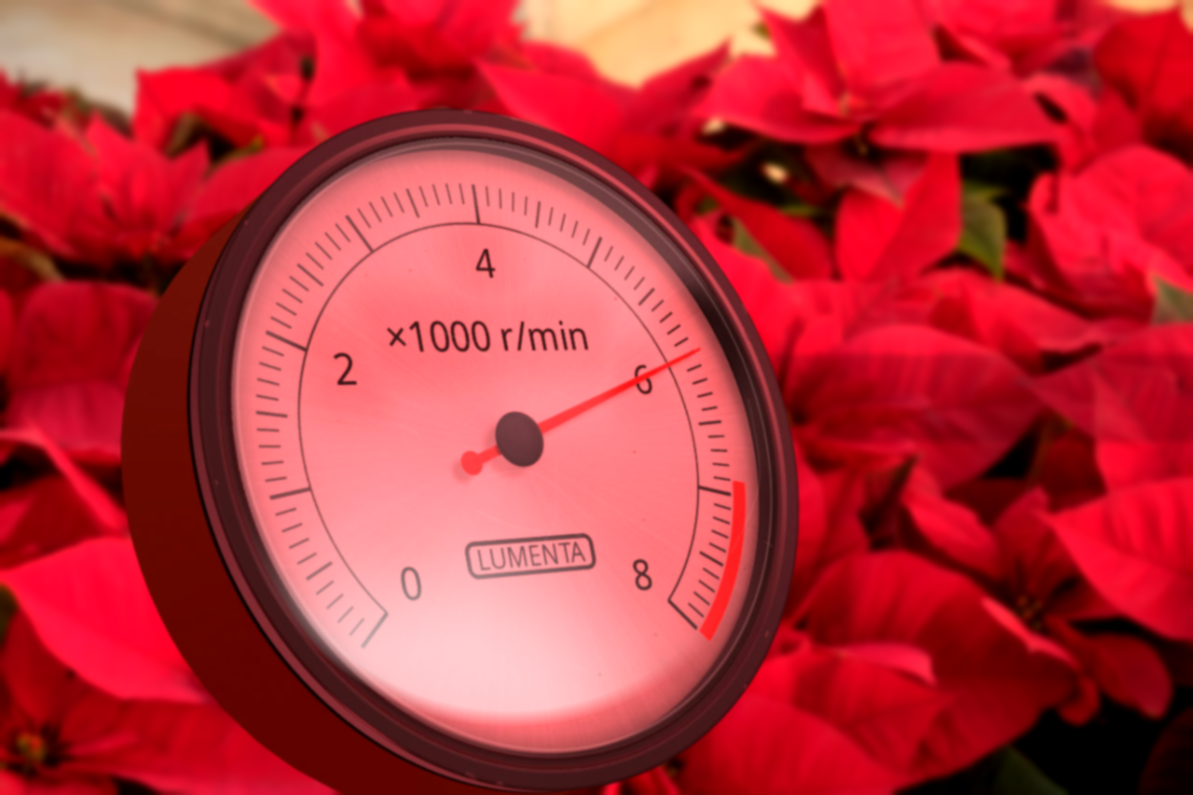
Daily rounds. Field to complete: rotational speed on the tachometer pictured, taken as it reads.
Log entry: 6000 rpm
